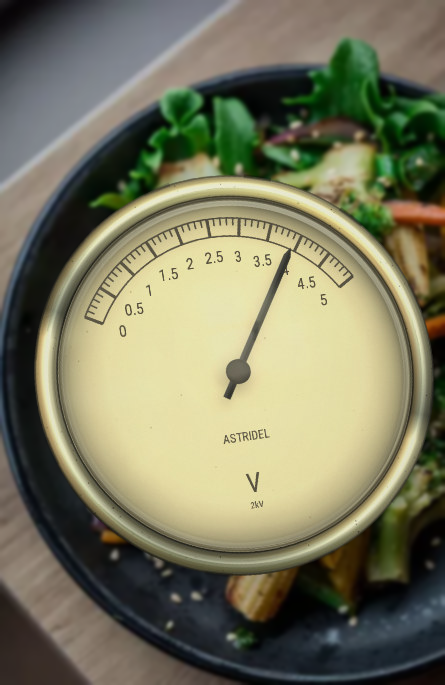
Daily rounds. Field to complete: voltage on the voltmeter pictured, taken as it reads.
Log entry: 3.9 V
